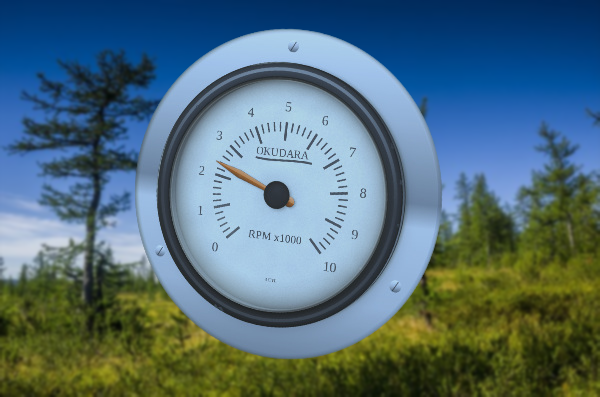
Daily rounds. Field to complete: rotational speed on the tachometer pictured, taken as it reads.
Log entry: 2400 rpm
